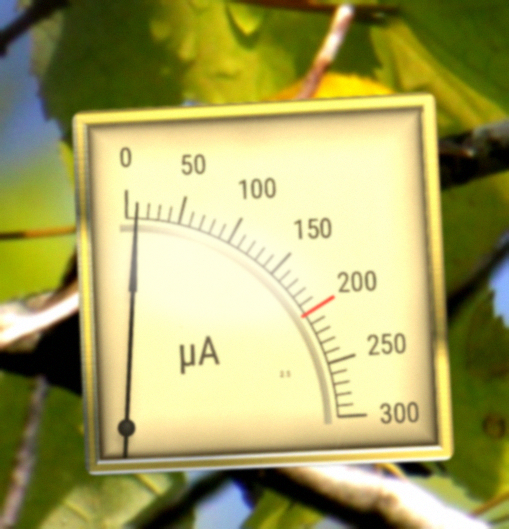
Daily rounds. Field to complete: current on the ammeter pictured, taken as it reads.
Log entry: 10 µA
